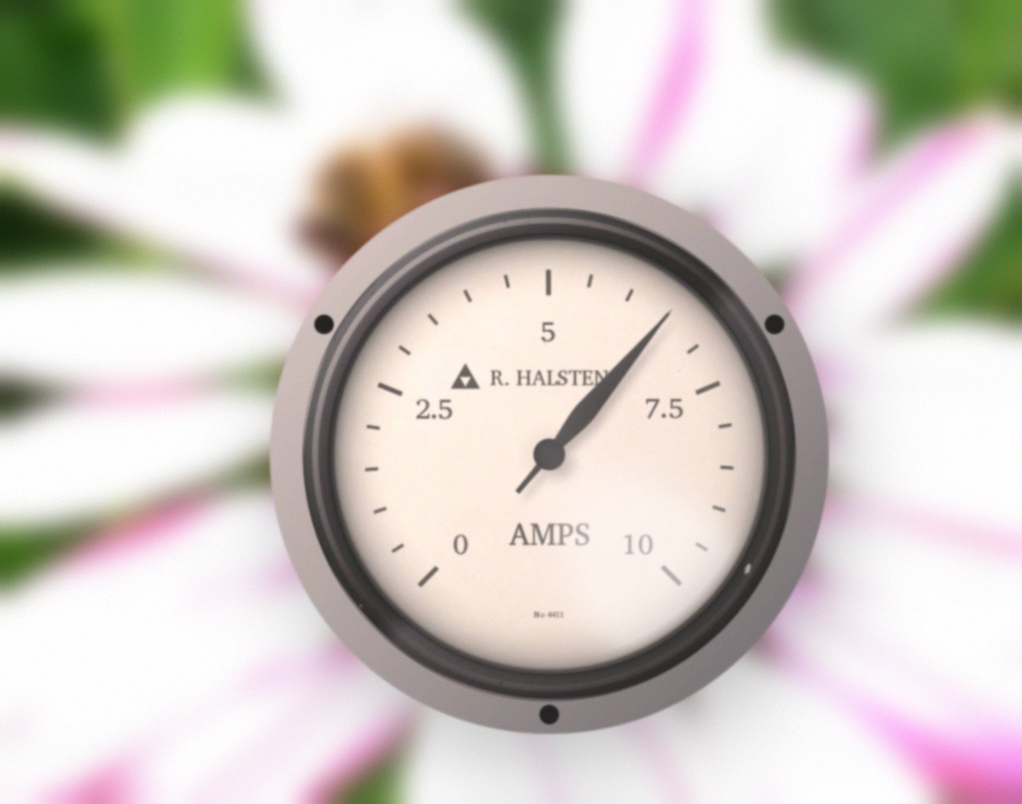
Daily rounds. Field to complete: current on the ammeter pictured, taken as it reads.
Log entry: 6.5 A
